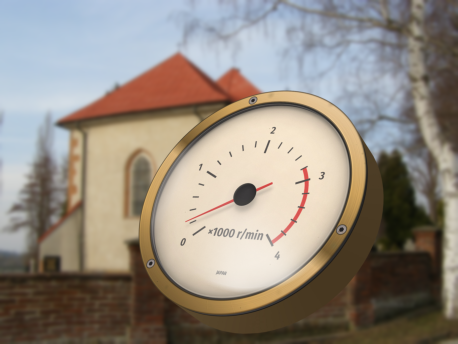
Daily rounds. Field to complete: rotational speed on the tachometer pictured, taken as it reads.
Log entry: 200 rpm
